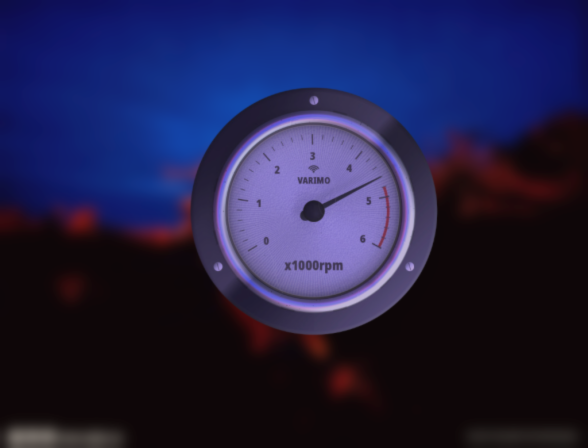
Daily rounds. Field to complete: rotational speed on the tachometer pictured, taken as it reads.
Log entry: 4600 rpm
